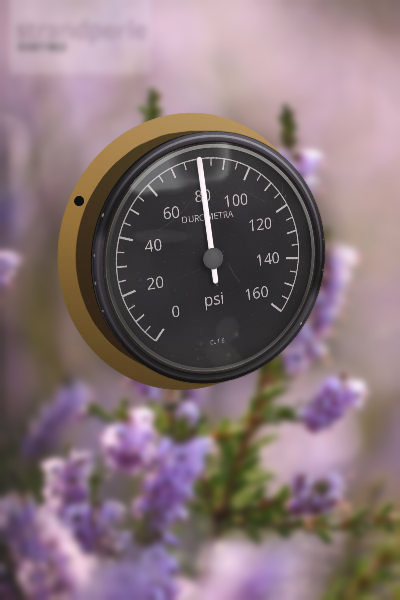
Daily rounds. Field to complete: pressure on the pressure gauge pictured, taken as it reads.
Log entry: 80 psi
